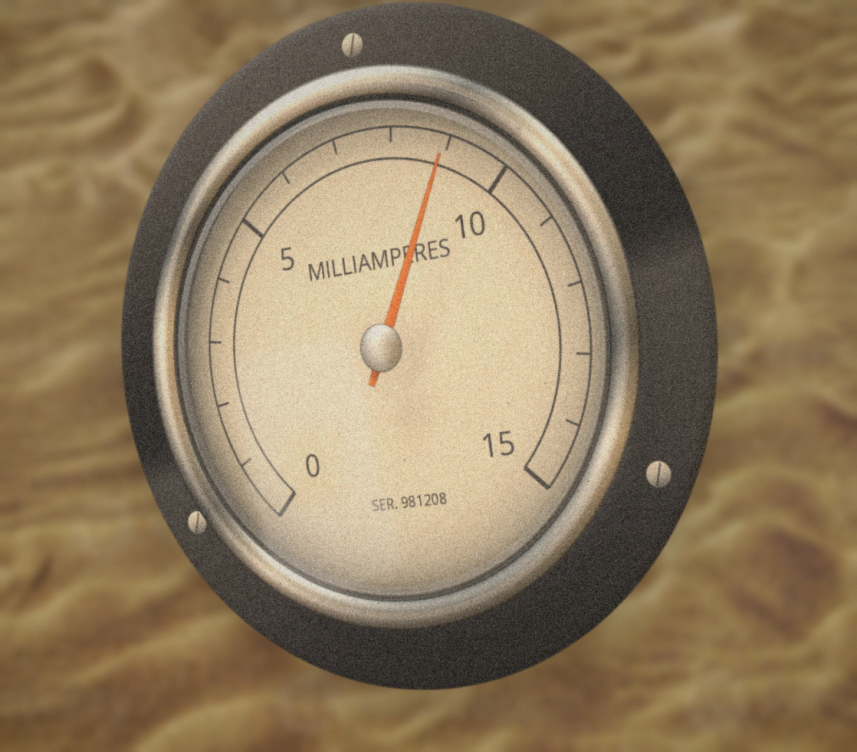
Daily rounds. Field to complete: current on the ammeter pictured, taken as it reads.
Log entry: 9 mA
